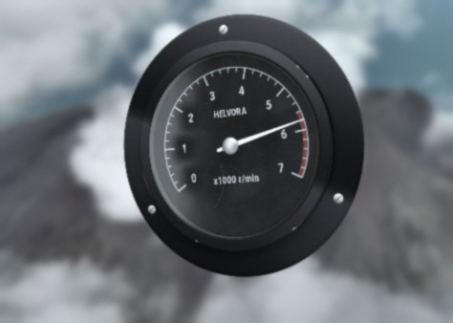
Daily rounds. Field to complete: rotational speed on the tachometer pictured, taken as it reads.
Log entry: 5800 rpm
